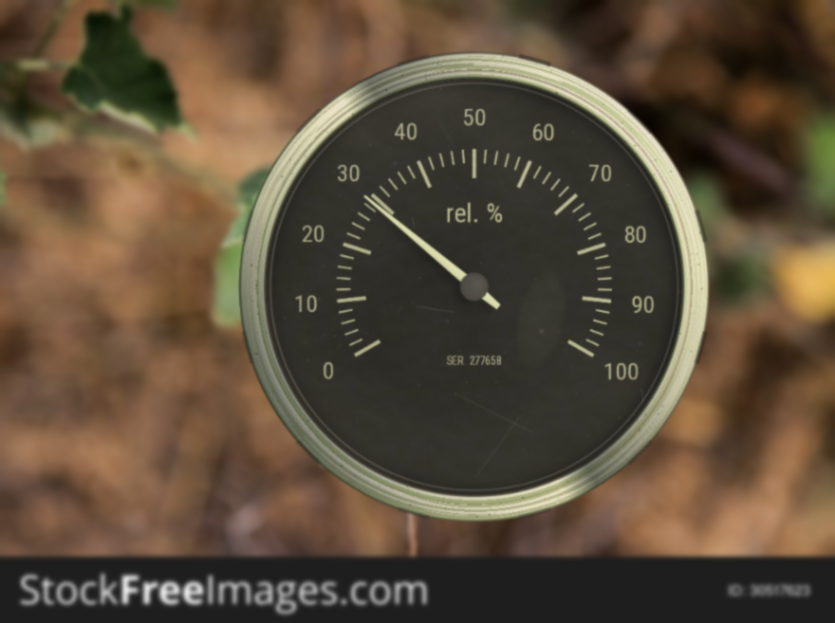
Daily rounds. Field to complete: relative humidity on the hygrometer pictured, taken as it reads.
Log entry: 29 %
